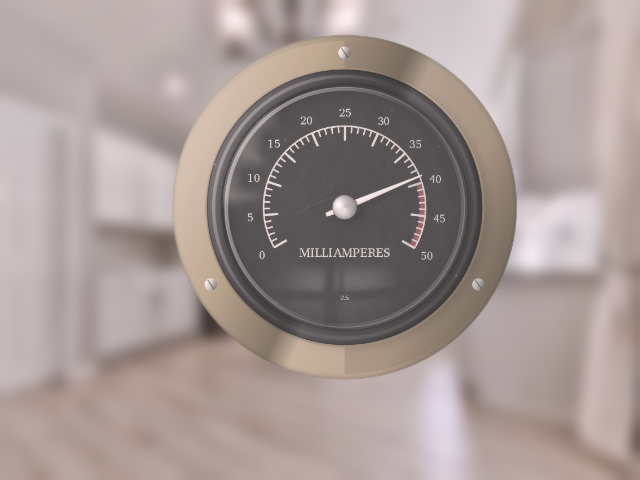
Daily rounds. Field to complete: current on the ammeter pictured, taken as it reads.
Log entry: 39 mA
